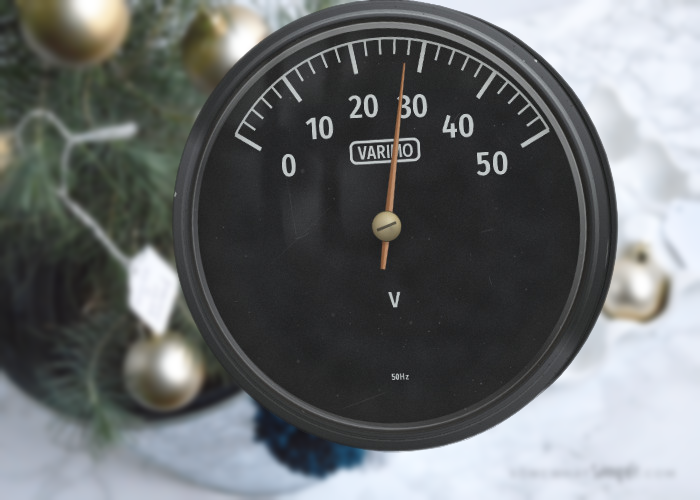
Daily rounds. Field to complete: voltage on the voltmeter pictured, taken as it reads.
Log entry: 28 V
